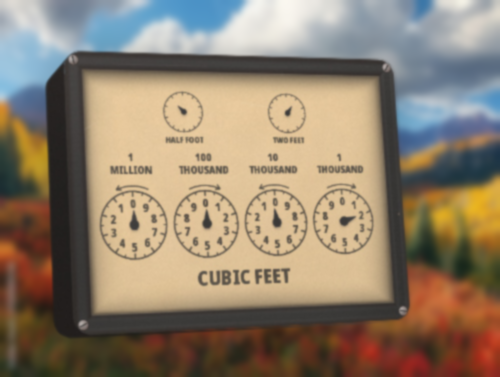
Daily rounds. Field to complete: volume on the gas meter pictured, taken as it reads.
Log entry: 200 ft³
